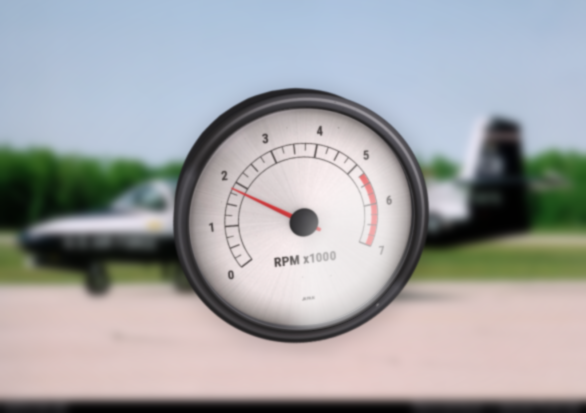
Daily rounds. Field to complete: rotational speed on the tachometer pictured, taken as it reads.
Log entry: 1875 rpm
